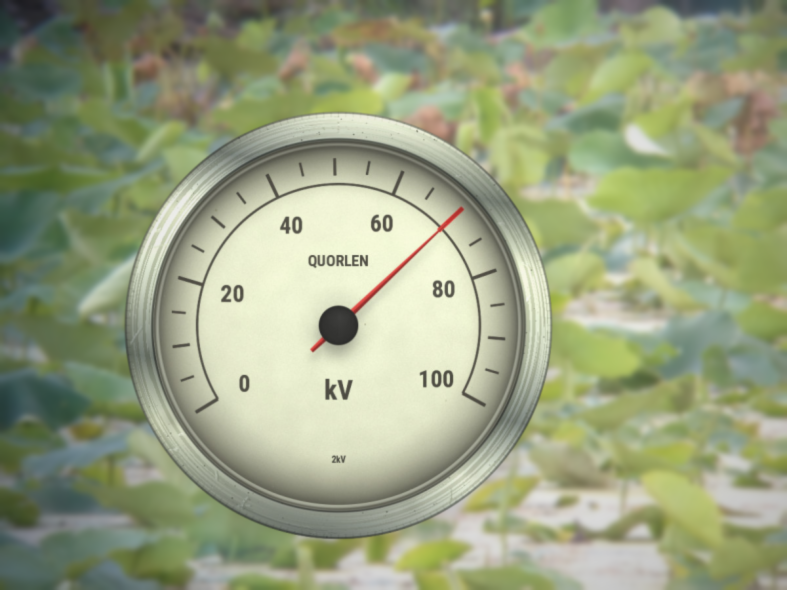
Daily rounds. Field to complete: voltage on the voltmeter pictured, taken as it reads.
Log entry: 70 kV
